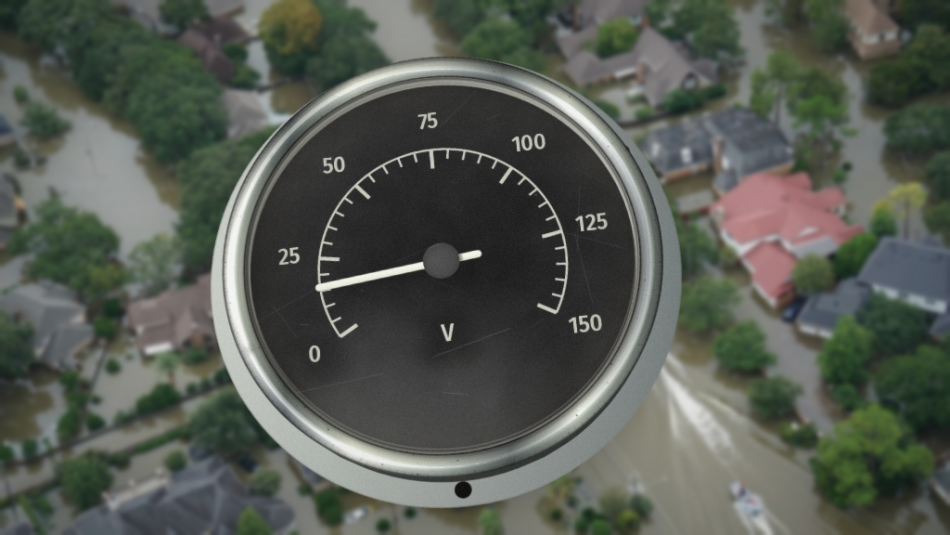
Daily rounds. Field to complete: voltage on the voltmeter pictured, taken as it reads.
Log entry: 15 V
